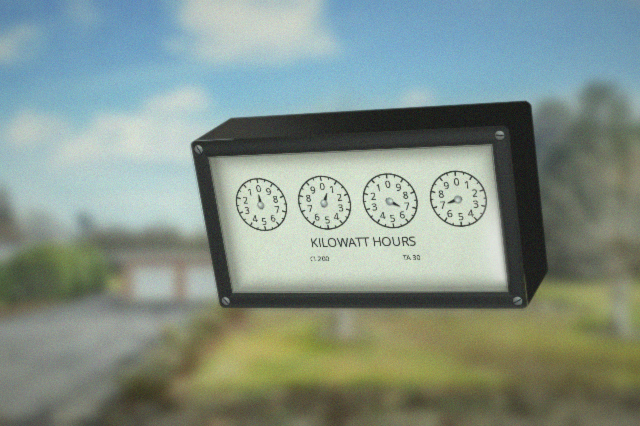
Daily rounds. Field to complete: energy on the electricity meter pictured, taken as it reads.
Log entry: 67 kWh
